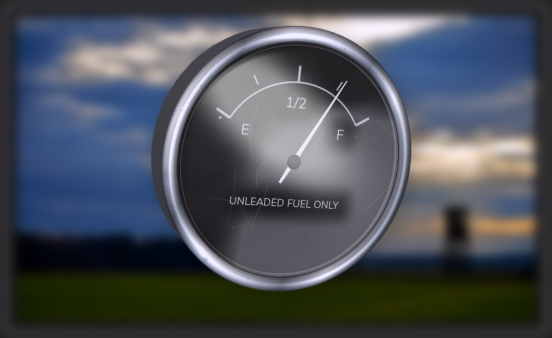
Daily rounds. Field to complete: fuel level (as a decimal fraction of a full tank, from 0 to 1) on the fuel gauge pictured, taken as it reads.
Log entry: 0.75
